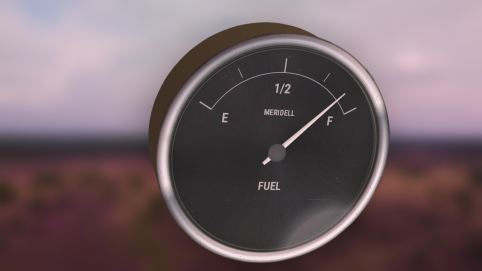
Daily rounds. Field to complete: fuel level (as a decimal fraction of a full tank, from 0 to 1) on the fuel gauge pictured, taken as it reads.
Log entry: 0.875
